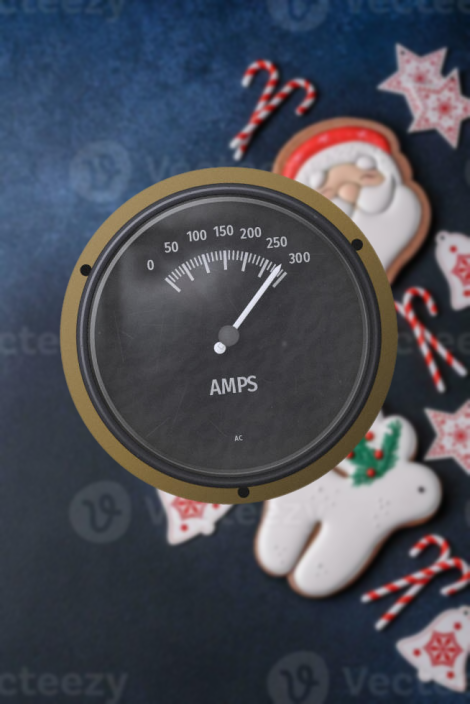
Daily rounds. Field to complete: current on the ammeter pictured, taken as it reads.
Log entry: 280 A
